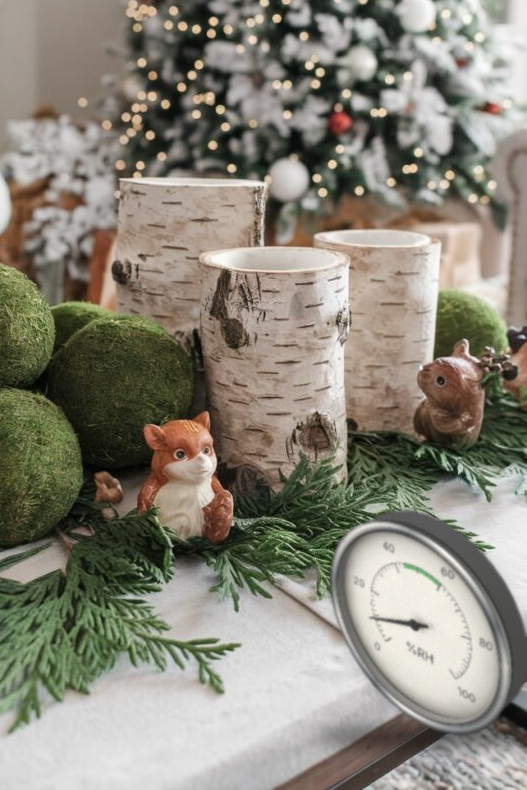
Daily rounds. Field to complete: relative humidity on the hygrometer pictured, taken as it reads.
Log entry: 10 %
